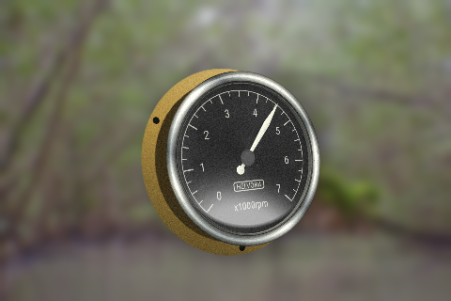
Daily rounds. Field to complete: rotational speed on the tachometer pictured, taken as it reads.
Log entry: 4500 rpm
